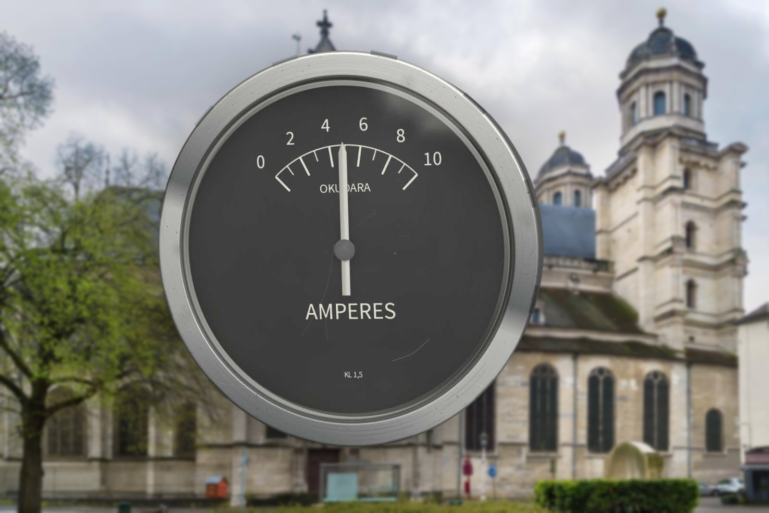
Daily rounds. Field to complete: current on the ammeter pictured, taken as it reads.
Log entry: 5 A
